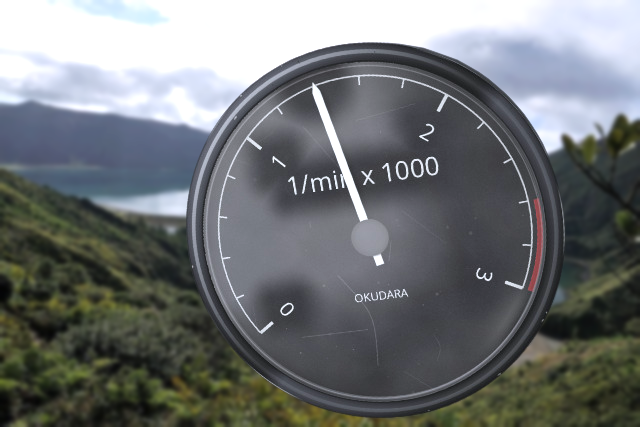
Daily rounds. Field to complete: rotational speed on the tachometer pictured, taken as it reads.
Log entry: 1400 rpm
